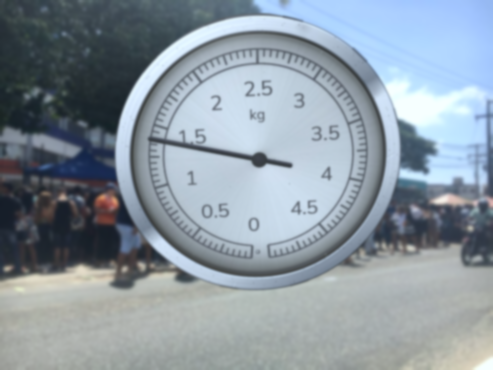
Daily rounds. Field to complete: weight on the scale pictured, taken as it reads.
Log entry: 1.4 kg
